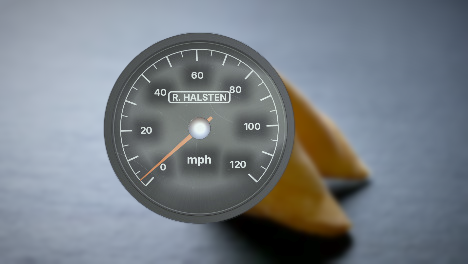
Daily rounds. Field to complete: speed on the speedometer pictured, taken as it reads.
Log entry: 2.5 mph
